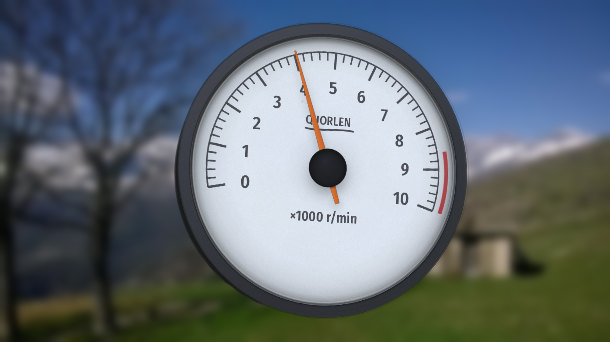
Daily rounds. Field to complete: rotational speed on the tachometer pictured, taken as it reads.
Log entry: 4000 rpm
